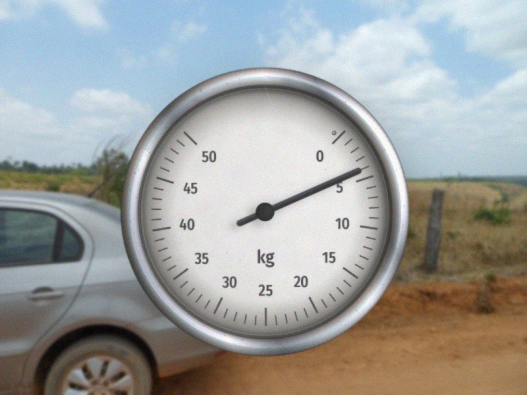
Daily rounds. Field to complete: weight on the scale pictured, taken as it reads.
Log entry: 4 kg
